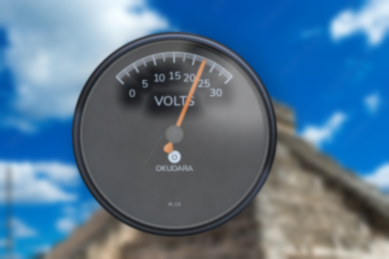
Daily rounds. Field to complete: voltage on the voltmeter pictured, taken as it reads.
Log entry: 22.5 V
